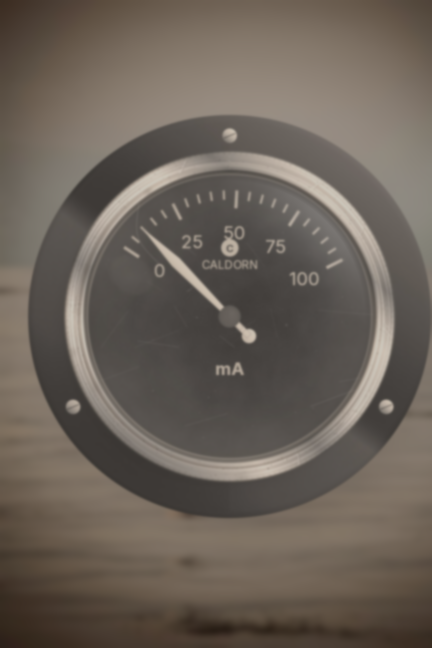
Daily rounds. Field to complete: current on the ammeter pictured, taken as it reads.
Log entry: 10 mA
